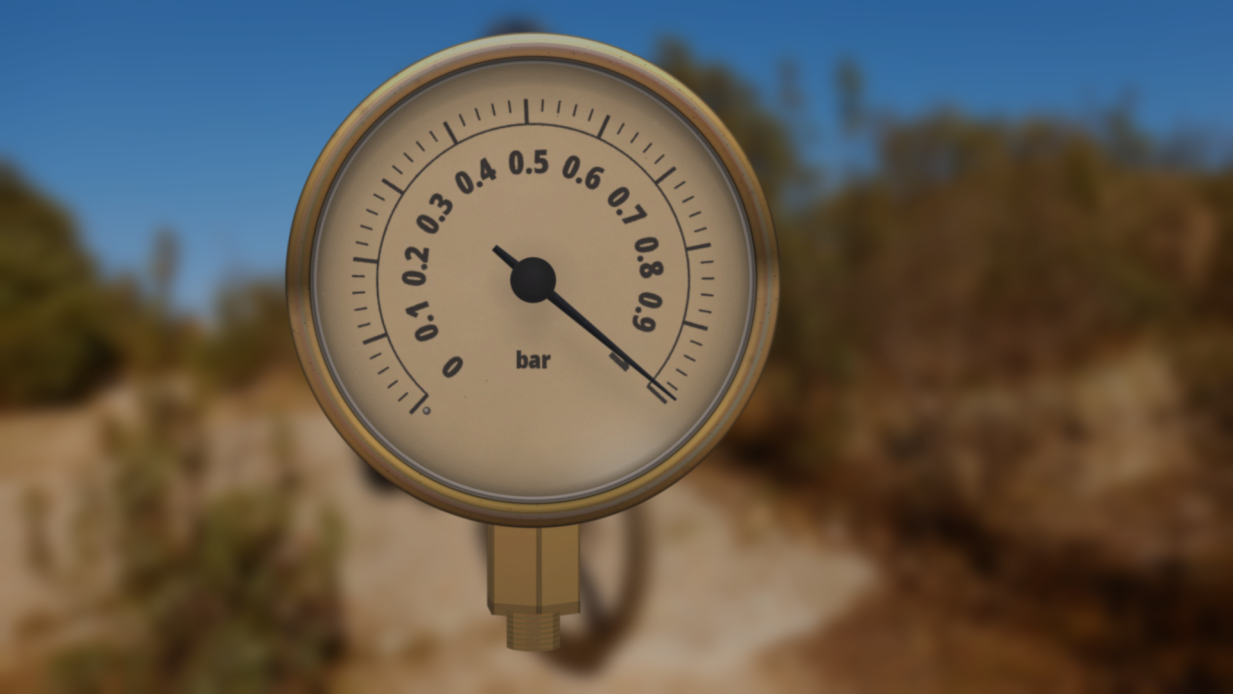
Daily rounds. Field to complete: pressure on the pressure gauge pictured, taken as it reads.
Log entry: 0.99 bar
